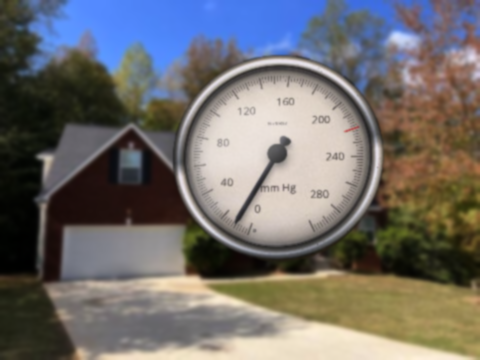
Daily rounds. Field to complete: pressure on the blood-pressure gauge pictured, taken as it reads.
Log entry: 10 mmHg
